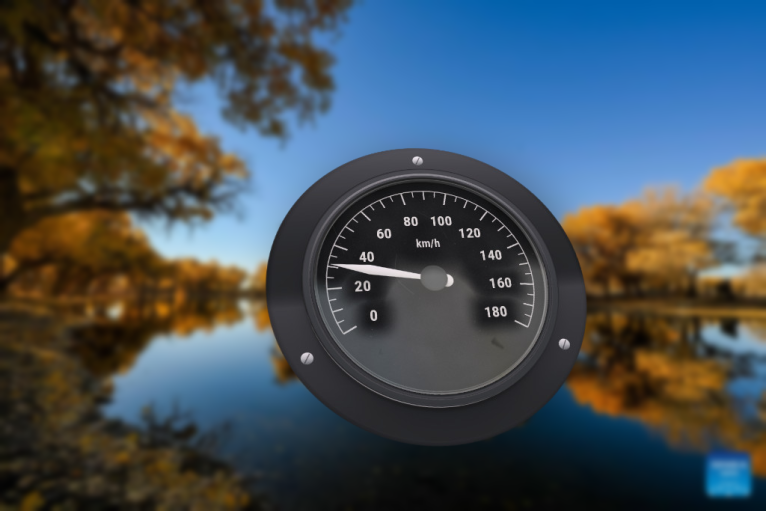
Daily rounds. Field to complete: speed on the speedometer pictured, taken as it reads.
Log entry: 30 km/h
